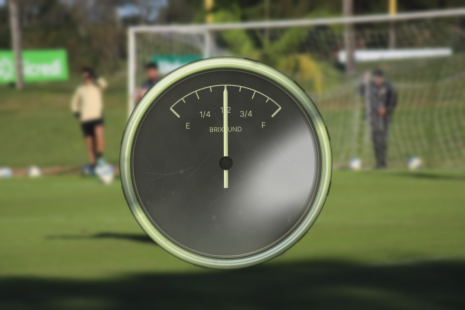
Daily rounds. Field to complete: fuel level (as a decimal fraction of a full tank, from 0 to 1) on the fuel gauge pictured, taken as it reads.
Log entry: 0.5
